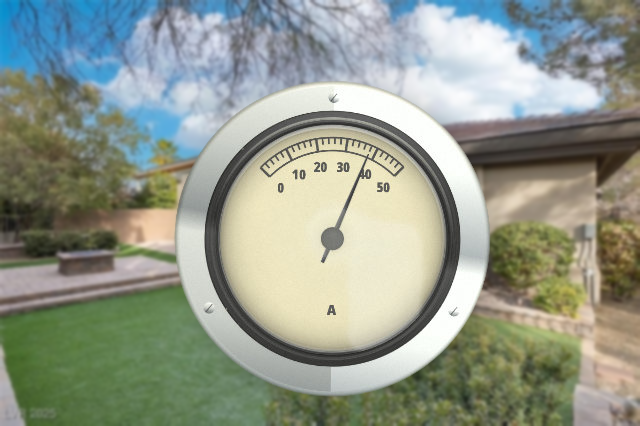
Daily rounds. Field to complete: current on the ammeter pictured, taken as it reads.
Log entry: 38 A
